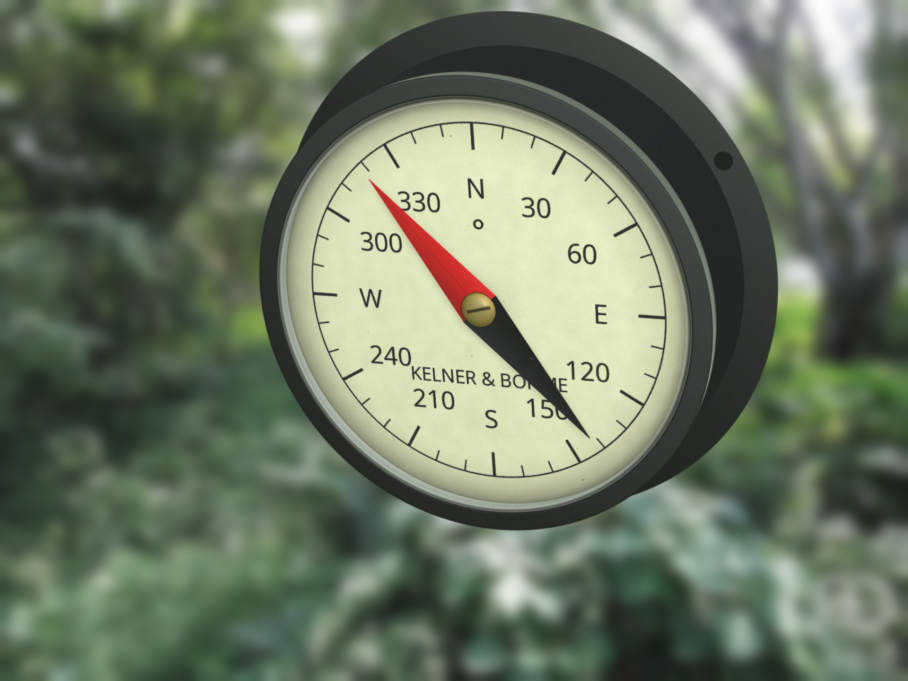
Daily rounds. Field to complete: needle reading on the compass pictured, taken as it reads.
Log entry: 320 °
